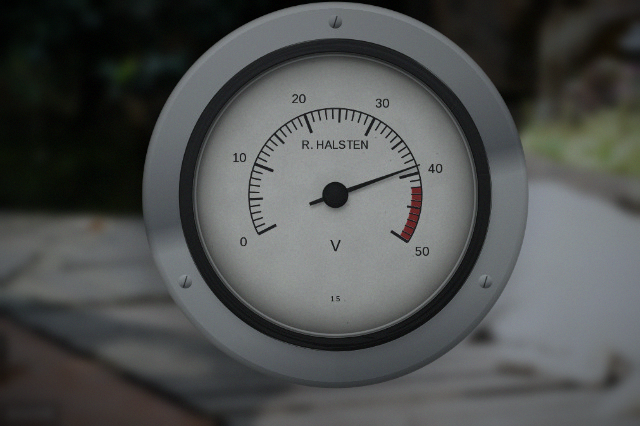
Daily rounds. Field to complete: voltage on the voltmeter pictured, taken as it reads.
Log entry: 39 V
